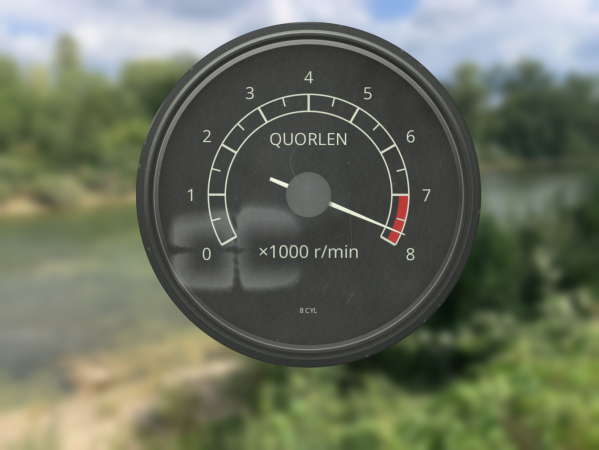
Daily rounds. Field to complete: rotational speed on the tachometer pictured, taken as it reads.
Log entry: 7750 rpm
